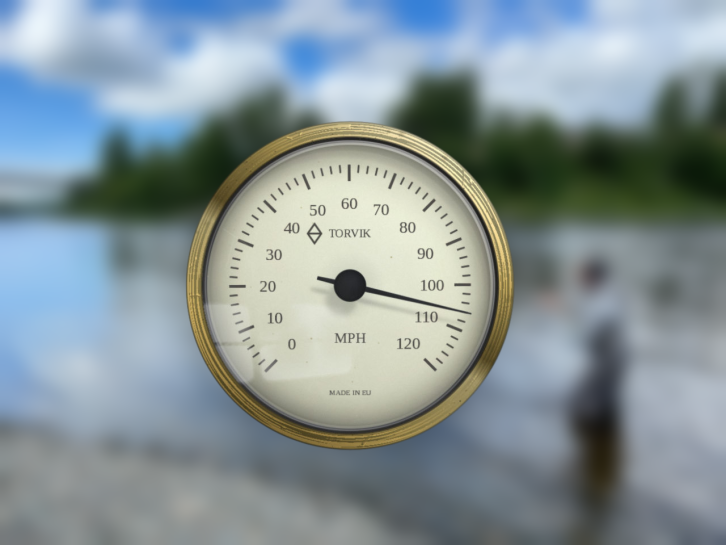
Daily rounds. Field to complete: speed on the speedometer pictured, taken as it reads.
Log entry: 106 mph
